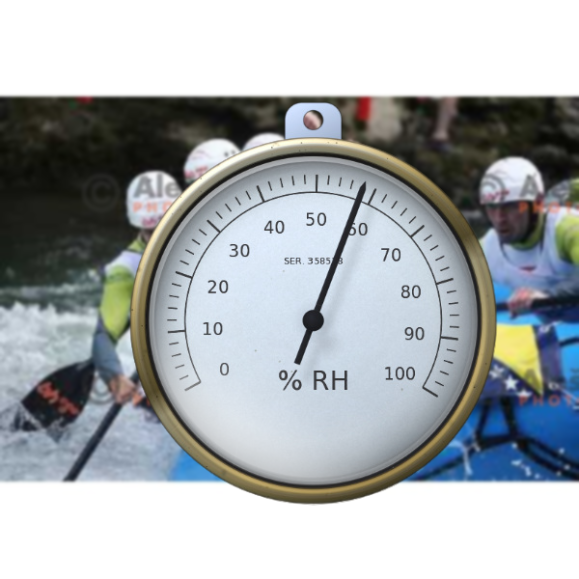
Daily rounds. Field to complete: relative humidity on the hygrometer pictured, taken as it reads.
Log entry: 58 %
